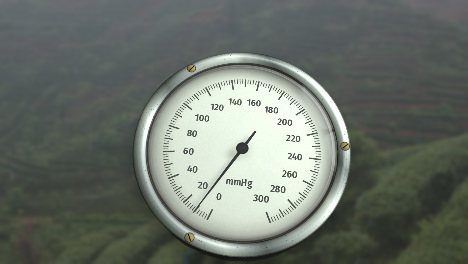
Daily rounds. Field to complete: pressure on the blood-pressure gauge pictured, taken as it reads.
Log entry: 10 mmHg
